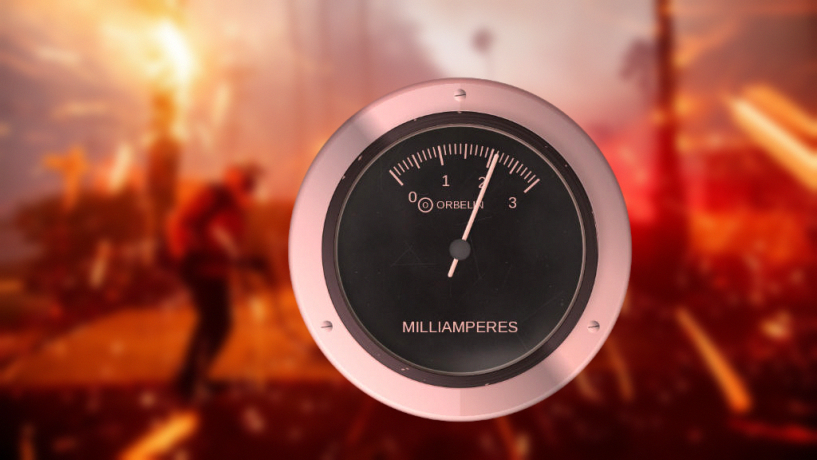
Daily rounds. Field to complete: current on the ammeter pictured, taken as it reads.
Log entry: 2.1 mA
